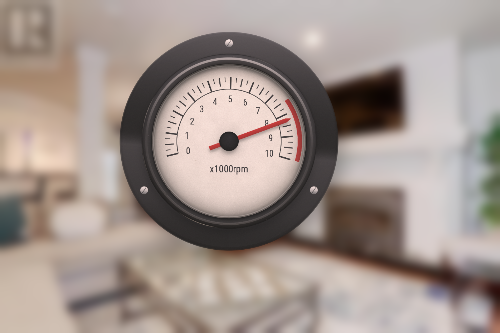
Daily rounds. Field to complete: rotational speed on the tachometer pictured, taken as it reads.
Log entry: 8250 rpm
